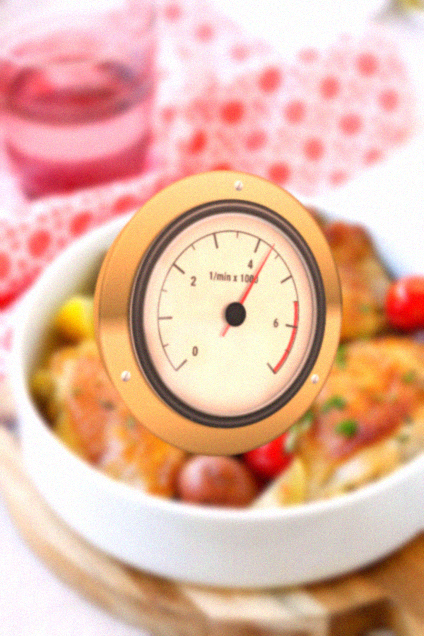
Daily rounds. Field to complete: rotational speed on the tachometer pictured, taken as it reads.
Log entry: 4250 rpm
